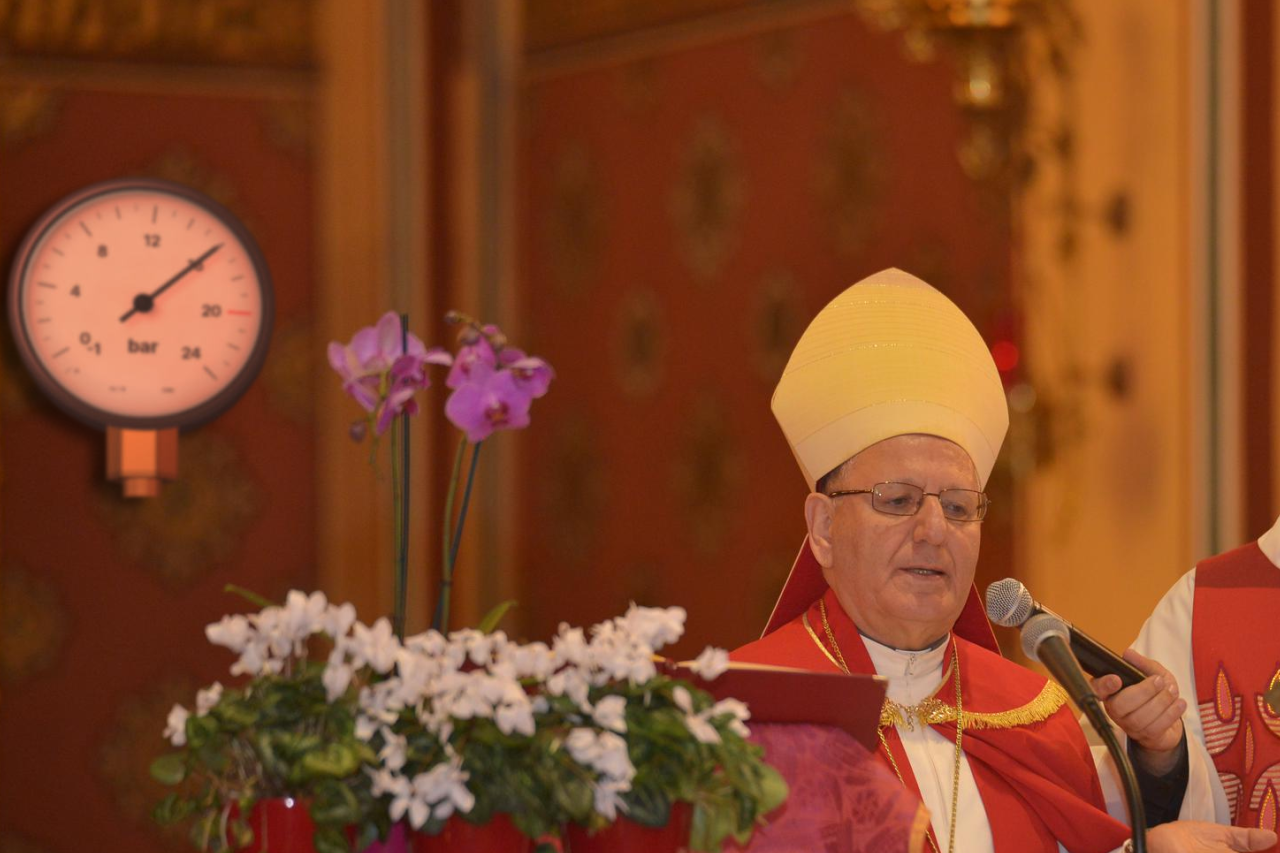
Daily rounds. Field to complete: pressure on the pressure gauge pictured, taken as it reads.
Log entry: 16 bar
